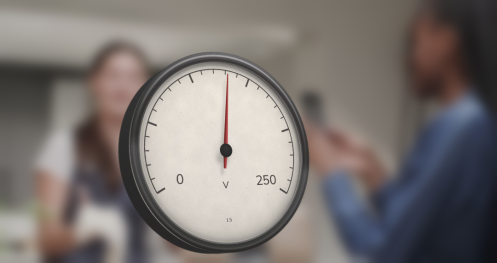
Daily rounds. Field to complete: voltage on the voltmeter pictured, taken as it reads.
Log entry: 130 V
